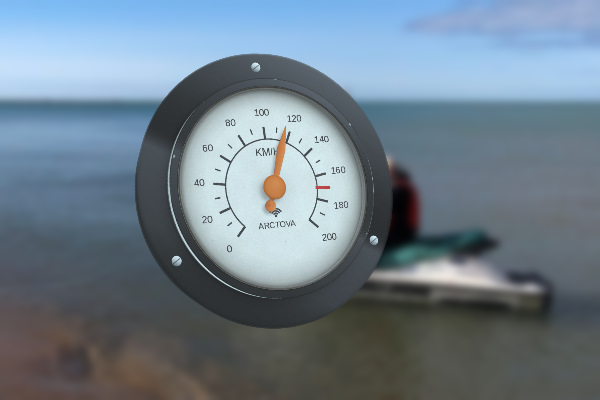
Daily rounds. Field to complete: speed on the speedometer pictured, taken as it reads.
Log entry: 115 km/h
